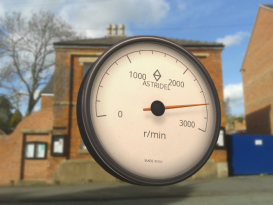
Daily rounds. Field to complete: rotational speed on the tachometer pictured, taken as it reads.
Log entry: 2600 rpm
